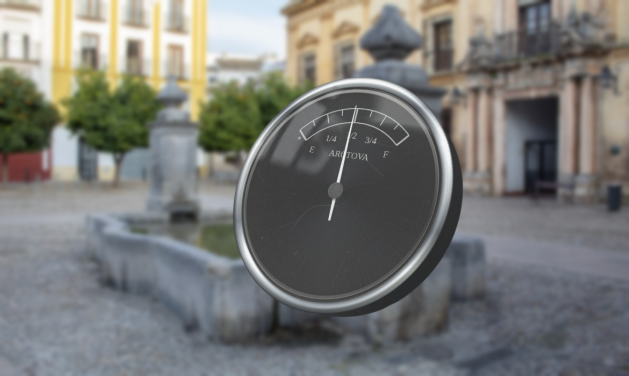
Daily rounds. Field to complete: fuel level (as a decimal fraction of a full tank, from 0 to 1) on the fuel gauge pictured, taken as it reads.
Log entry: 0.5
